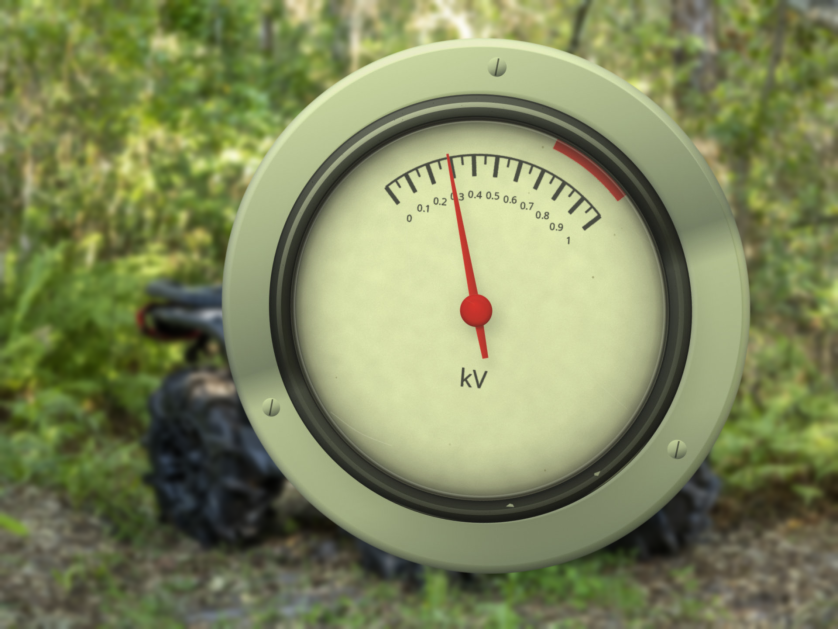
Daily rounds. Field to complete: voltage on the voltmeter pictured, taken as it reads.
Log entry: 0.3 kV
